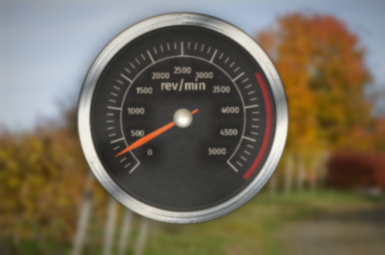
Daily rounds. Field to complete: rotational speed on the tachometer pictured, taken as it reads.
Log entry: 300 rpm
